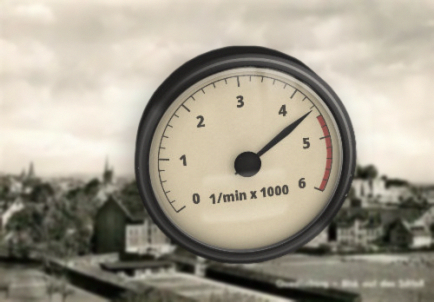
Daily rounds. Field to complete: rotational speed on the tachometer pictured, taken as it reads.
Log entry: 4400 rpm
